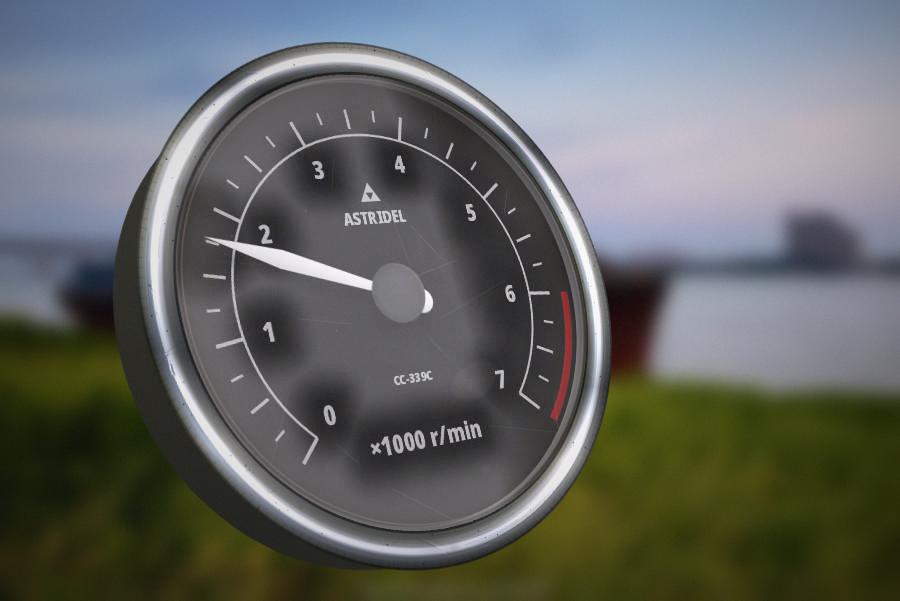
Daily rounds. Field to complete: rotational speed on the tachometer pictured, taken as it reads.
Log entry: 1750 rpm
